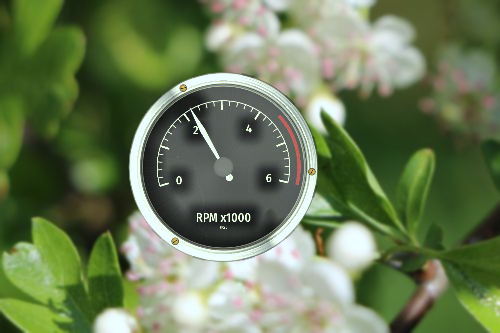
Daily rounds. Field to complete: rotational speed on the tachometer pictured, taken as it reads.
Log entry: 2200 rpm
